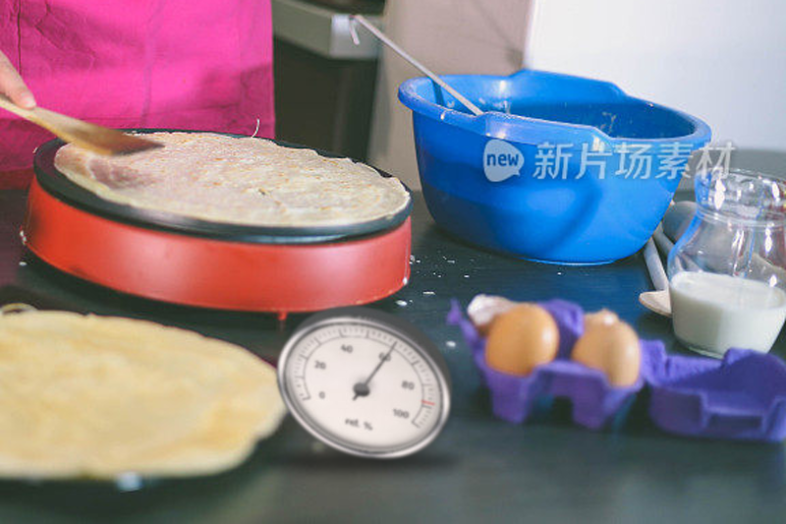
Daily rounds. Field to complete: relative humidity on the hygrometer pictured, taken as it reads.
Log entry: 60 %
